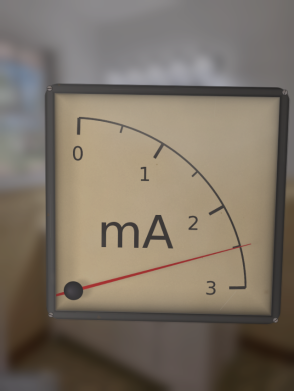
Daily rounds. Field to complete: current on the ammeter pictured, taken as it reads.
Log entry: 2.5 mA
